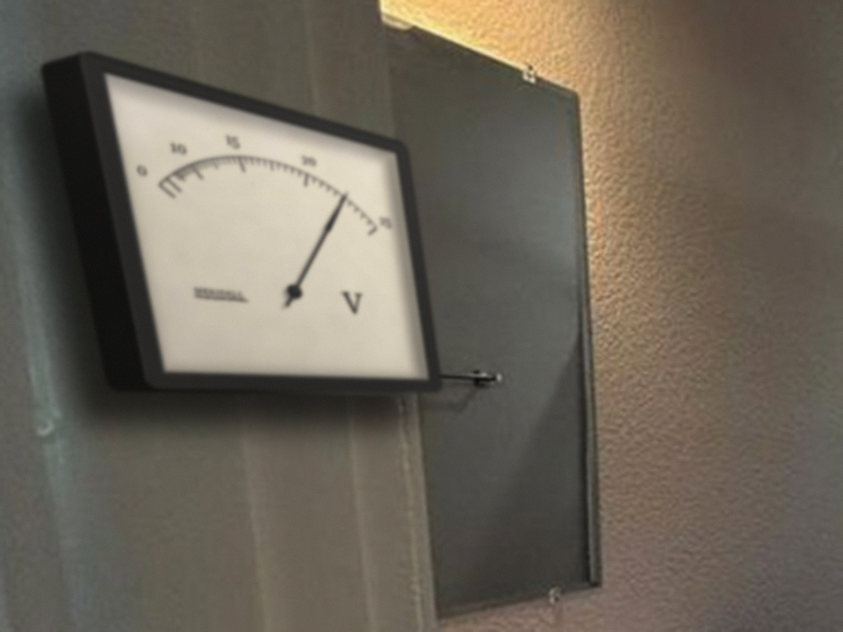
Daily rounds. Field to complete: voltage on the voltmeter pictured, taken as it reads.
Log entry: 22.5 V
